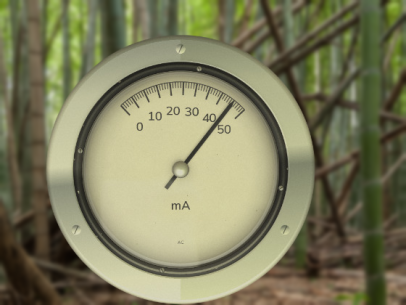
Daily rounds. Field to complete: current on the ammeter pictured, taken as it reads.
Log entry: 45 mA
